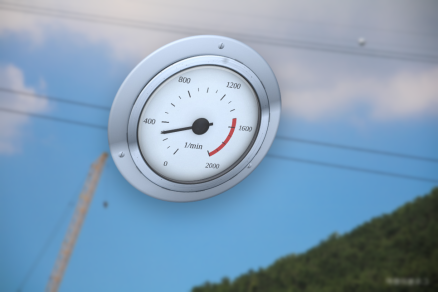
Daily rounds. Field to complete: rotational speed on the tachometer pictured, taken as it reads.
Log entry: 300 rpm
